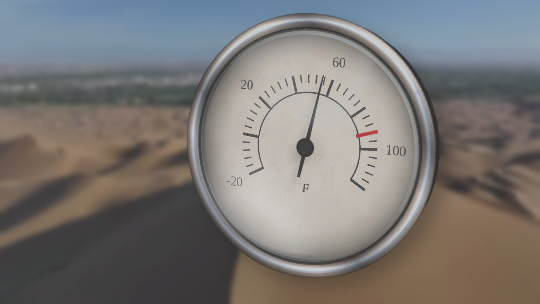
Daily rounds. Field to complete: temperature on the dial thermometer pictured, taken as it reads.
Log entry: 56 °F
